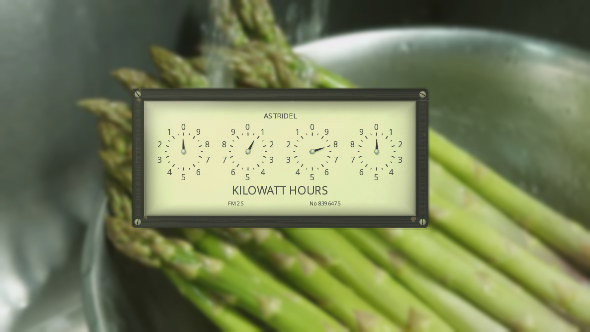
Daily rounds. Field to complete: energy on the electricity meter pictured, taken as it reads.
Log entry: 80 kWh
